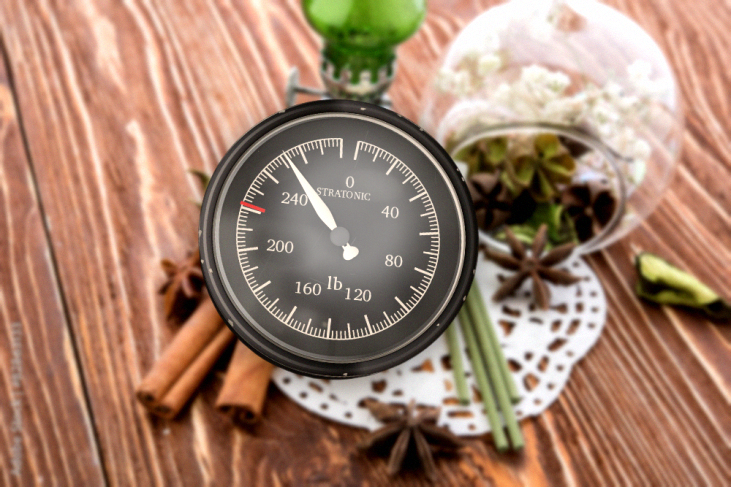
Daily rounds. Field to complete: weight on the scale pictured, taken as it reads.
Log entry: 252 lb
